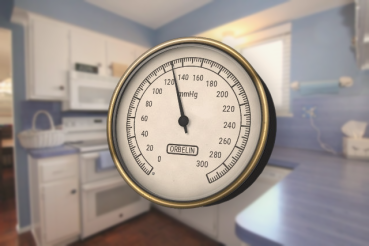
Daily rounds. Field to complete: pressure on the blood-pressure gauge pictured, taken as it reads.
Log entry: 130 mmHg
